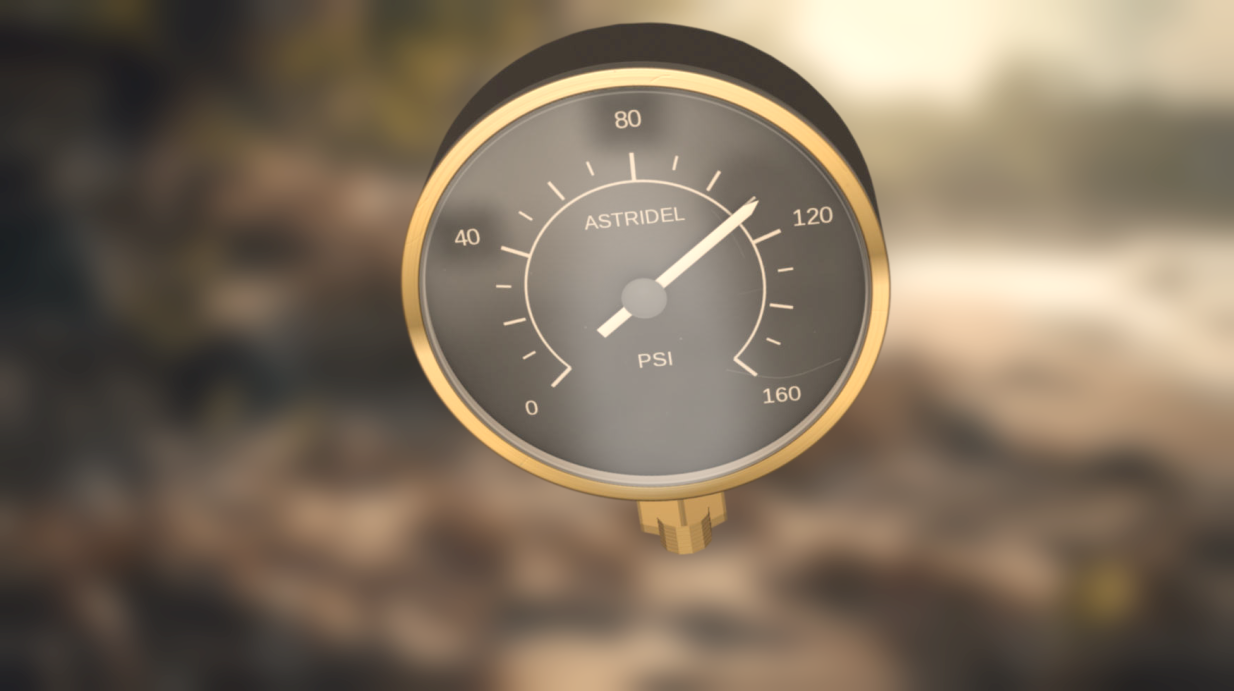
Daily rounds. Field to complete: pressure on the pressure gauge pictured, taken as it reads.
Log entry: 110 psi
